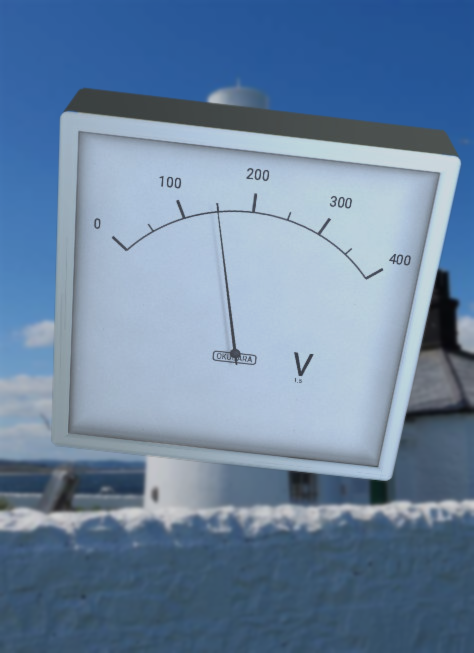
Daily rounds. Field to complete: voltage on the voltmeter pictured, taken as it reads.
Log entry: 150 V
